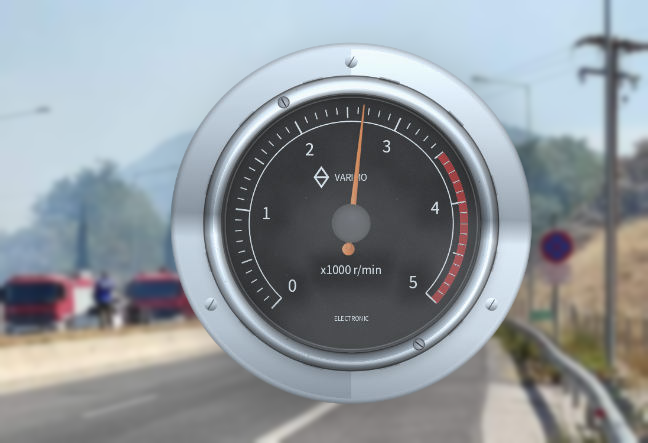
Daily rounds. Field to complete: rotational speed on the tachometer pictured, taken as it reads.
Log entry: 2650 rpm
